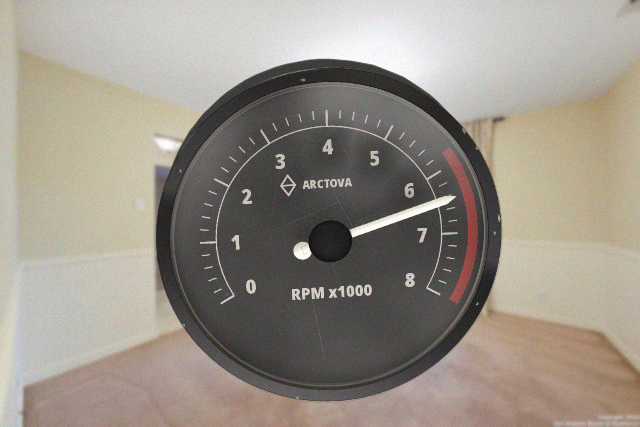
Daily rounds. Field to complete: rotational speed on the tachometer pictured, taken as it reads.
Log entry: 6400 rpm
